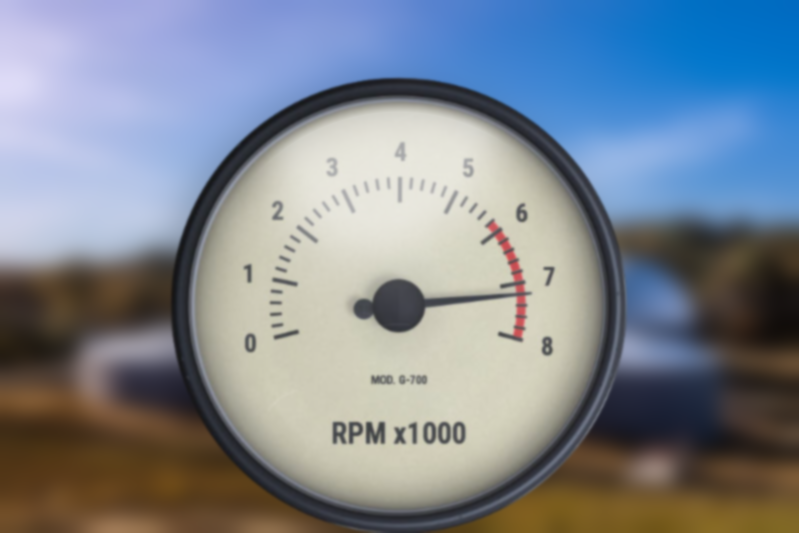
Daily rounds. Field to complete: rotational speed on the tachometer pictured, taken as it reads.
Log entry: 7200 rpm
